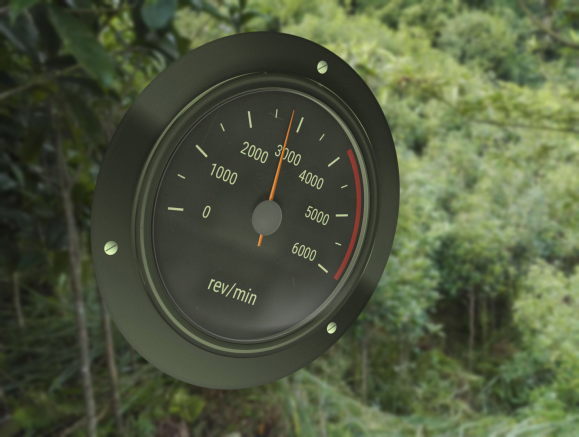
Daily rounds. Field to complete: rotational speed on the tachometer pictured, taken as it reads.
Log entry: 2750 rpm
